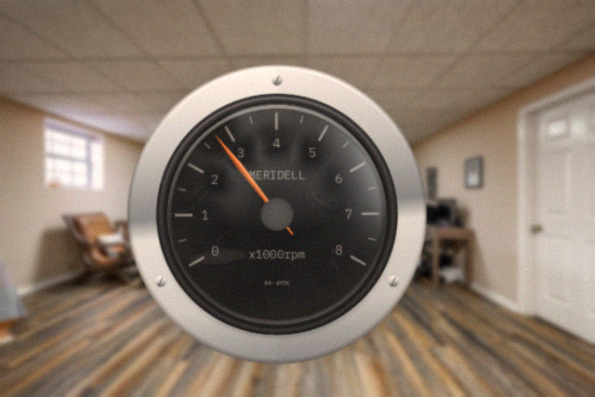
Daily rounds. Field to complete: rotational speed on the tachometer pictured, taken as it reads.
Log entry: 2750 rpm
